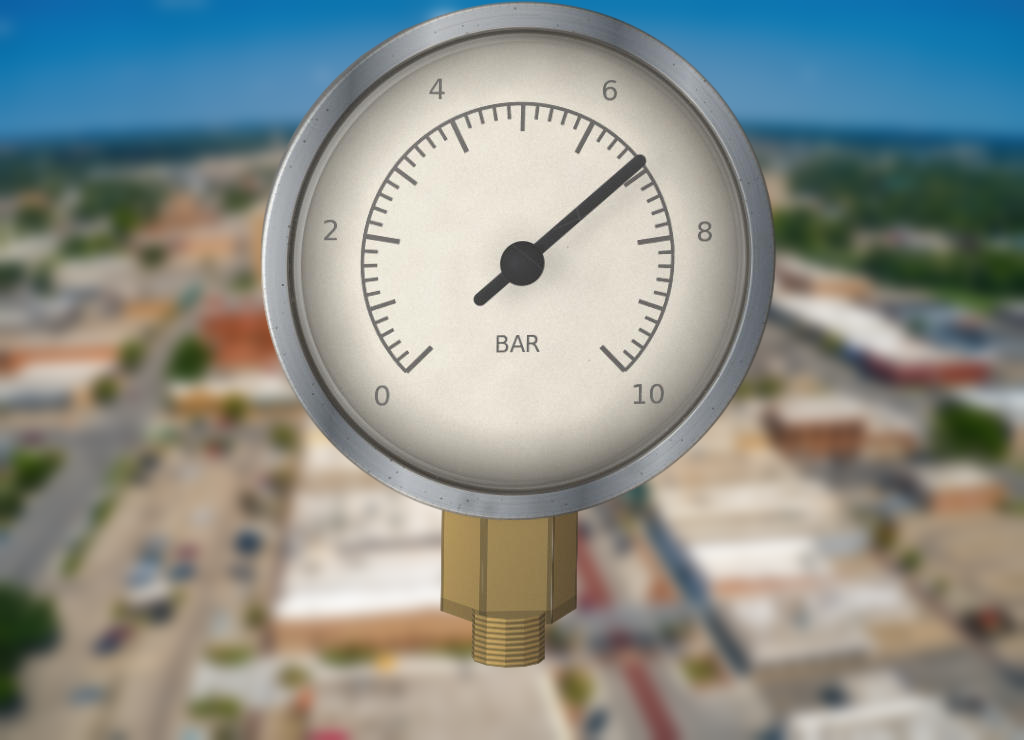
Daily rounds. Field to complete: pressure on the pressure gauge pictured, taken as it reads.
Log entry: 6.8 bar
